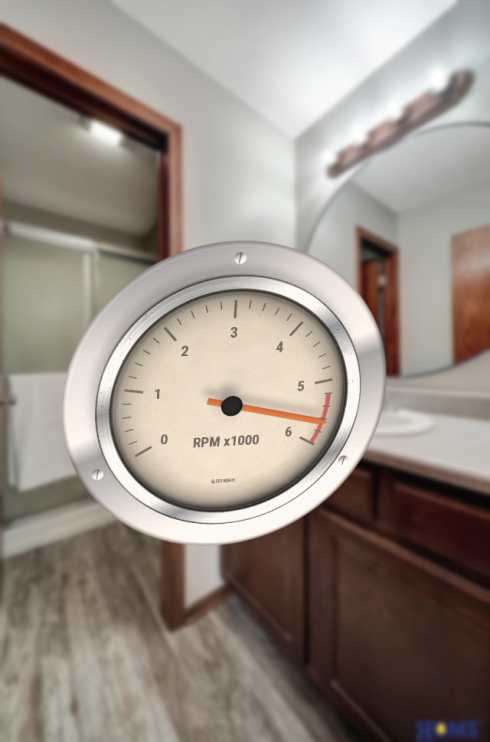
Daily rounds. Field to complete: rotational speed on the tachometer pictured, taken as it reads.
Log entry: 5600 rpm
